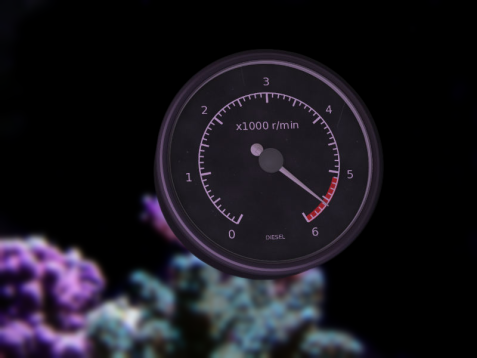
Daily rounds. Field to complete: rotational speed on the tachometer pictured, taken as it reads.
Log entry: 5600 rpm
